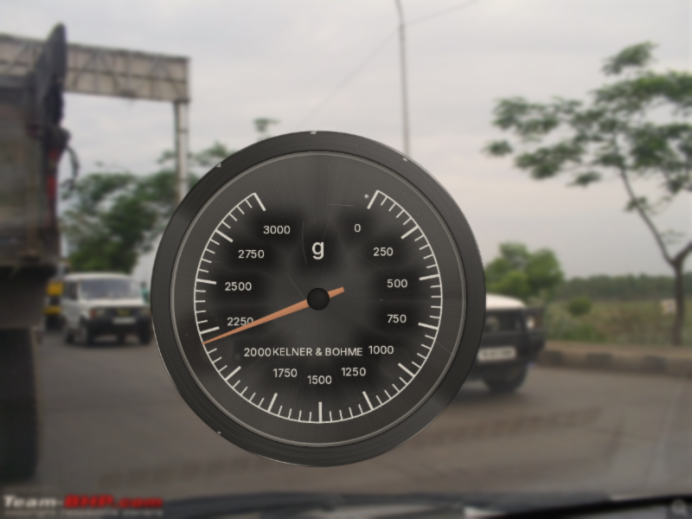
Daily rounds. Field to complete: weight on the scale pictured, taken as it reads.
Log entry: 2200 g
